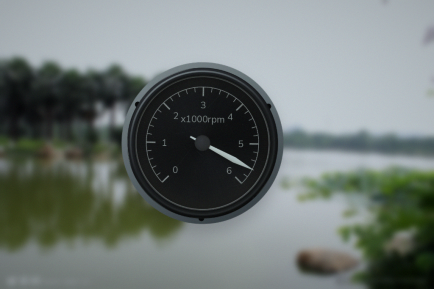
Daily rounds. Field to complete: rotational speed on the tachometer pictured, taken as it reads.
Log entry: 5600 rpm
